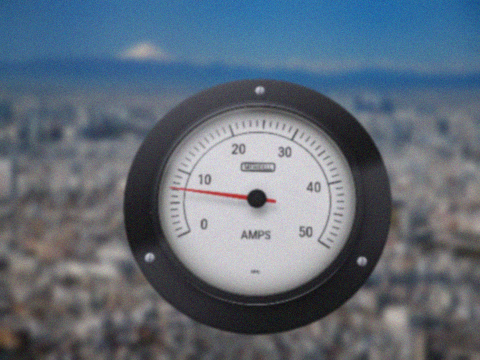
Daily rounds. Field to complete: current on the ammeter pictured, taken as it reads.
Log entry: 7 A
